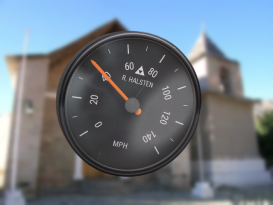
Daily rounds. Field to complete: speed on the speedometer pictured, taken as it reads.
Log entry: 40 mph
